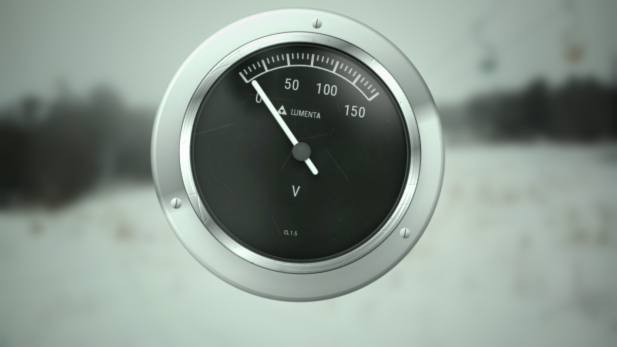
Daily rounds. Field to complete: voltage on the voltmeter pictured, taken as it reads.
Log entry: 5 V
